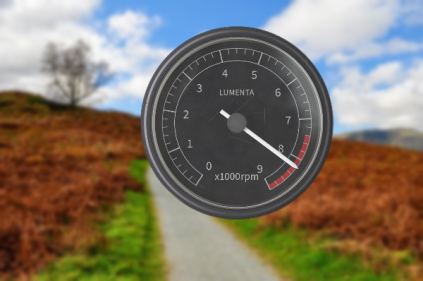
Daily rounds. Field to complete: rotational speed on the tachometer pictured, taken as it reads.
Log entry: 8200 rpm
